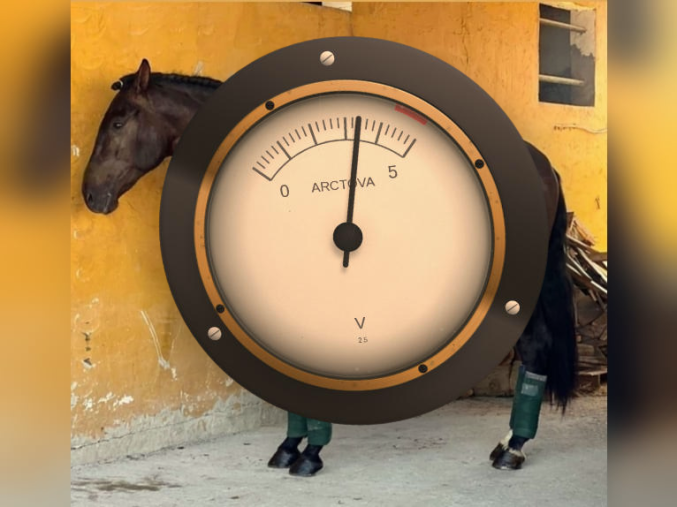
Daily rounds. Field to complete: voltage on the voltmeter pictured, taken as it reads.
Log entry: 3.4 V
